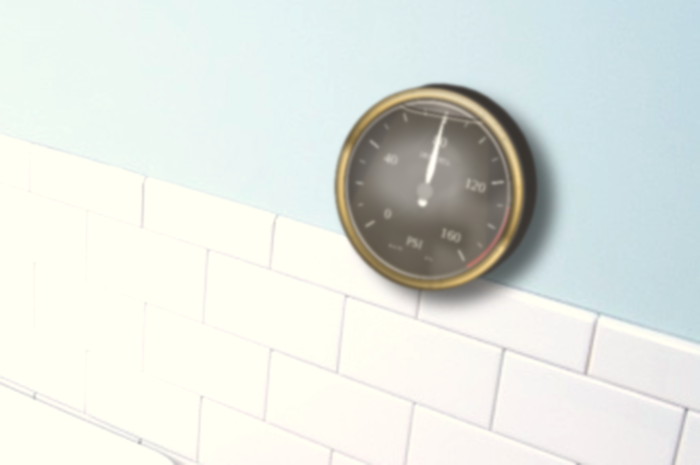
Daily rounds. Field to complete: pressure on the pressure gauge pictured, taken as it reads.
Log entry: 80 psi
